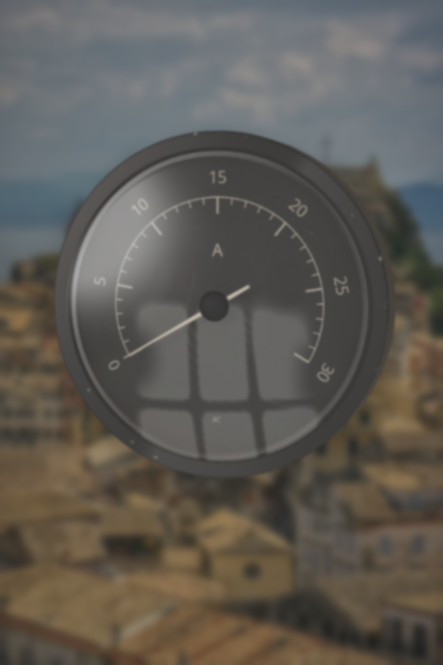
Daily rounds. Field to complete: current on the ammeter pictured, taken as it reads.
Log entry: 0 A
